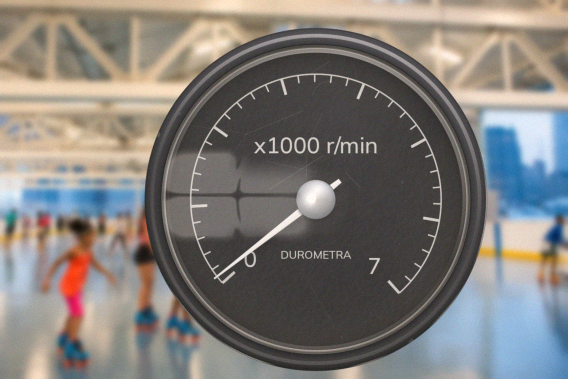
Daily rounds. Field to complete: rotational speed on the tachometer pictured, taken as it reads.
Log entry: 100 rpm
